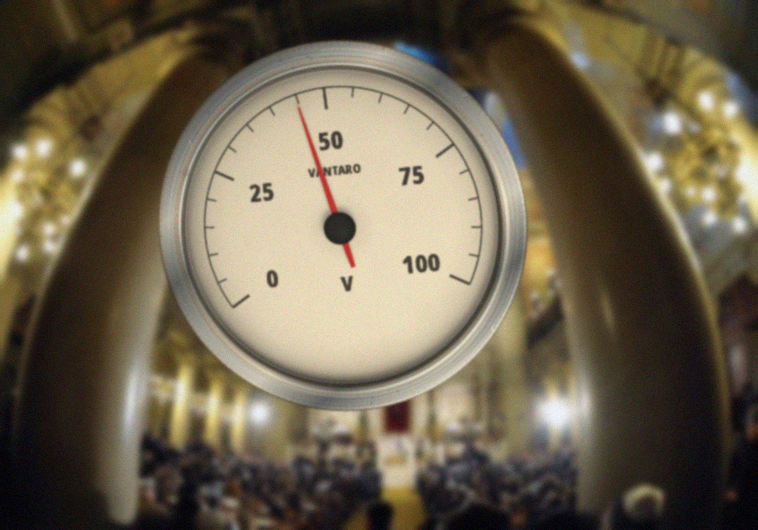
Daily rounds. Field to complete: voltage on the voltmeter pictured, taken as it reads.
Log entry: 45 V
